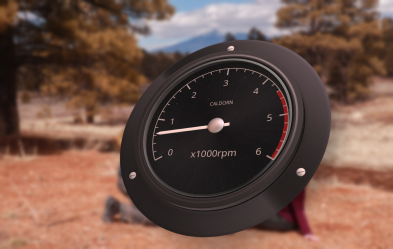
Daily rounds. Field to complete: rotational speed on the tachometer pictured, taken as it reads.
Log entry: 600 rpm
